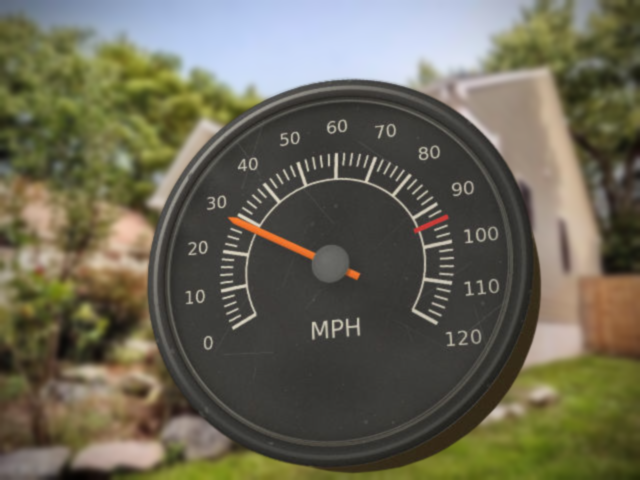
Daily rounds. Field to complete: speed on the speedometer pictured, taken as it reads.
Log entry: 28 mph
